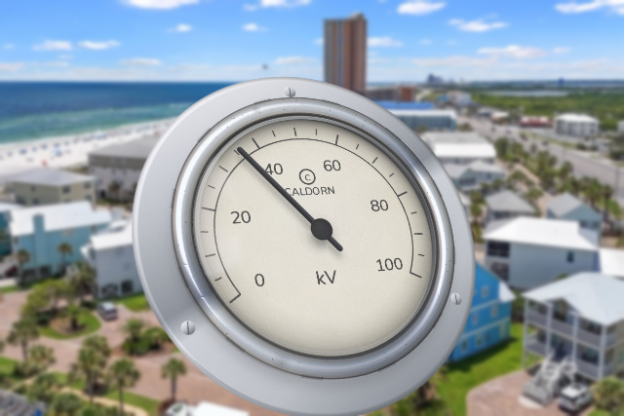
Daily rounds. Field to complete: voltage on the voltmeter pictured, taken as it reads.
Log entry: 35 kV
